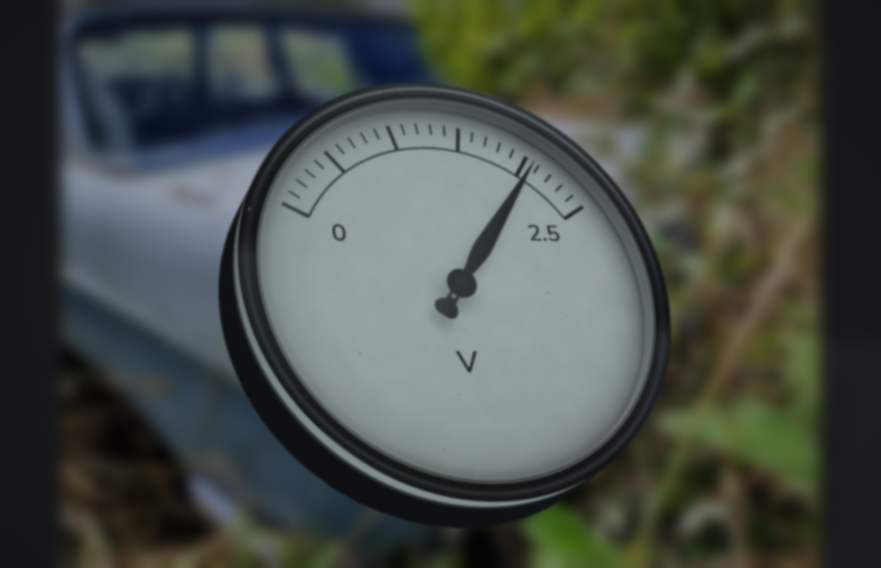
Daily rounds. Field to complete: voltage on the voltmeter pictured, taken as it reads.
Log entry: 2.05 V
